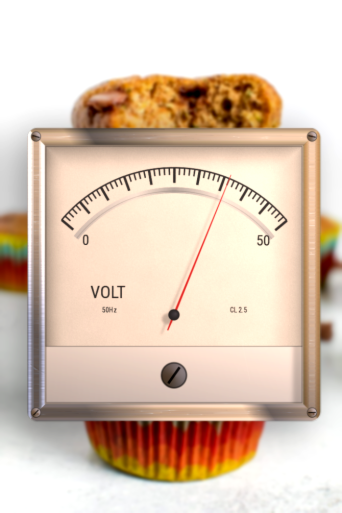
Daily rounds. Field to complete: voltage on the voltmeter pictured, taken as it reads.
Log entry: 36 V
